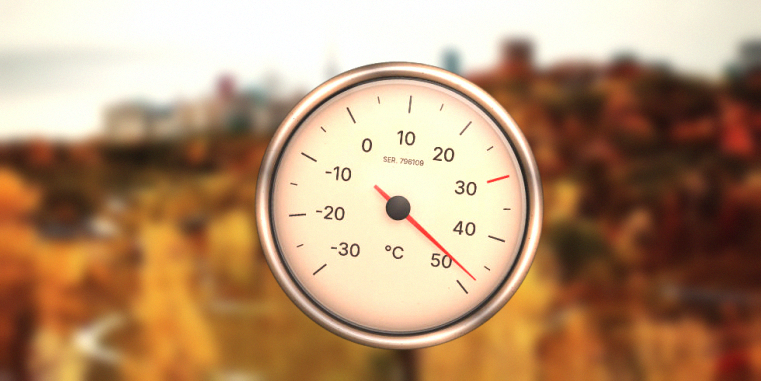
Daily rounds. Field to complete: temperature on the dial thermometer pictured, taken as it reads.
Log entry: 47.5 °C
